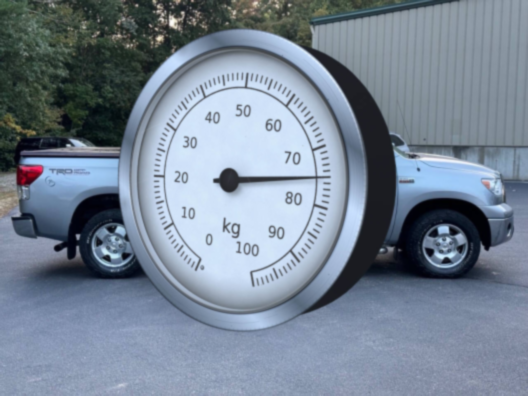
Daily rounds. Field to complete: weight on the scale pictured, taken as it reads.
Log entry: 75 kg
